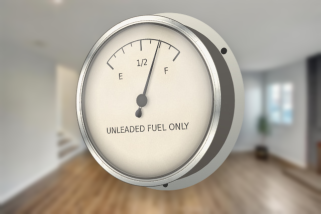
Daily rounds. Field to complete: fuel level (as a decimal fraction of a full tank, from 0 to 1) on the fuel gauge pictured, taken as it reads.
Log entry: 0.75
